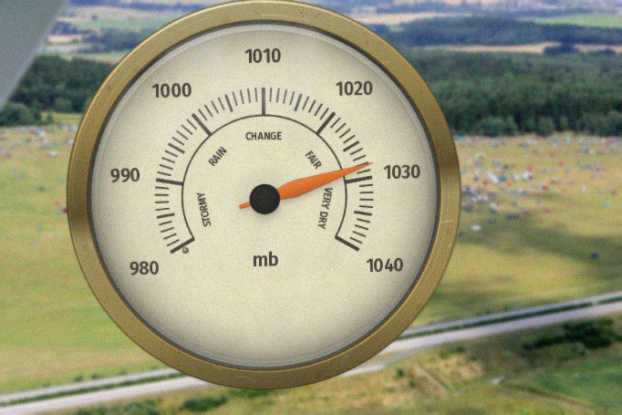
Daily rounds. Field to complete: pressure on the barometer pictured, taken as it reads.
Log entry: 1028 mbar
